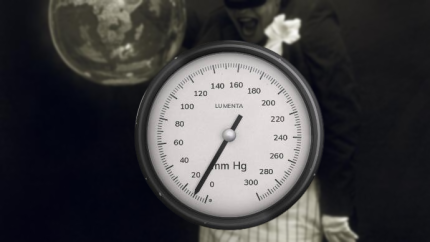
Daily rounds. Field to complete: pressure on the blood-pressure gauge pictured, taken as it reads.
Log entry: 10 mmHg
